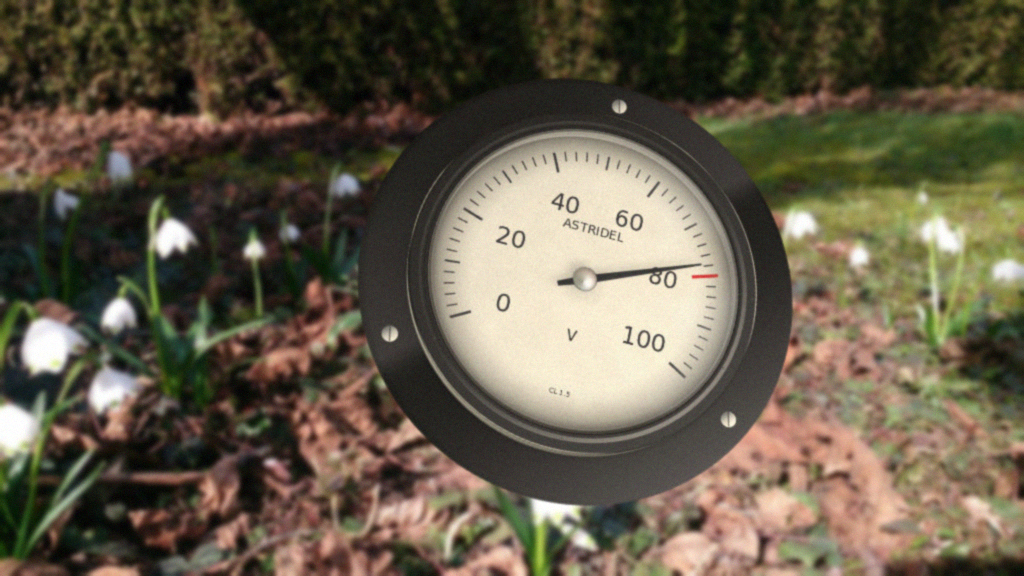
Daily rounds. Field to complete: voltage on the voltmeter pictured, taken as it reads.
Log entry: 78 V
